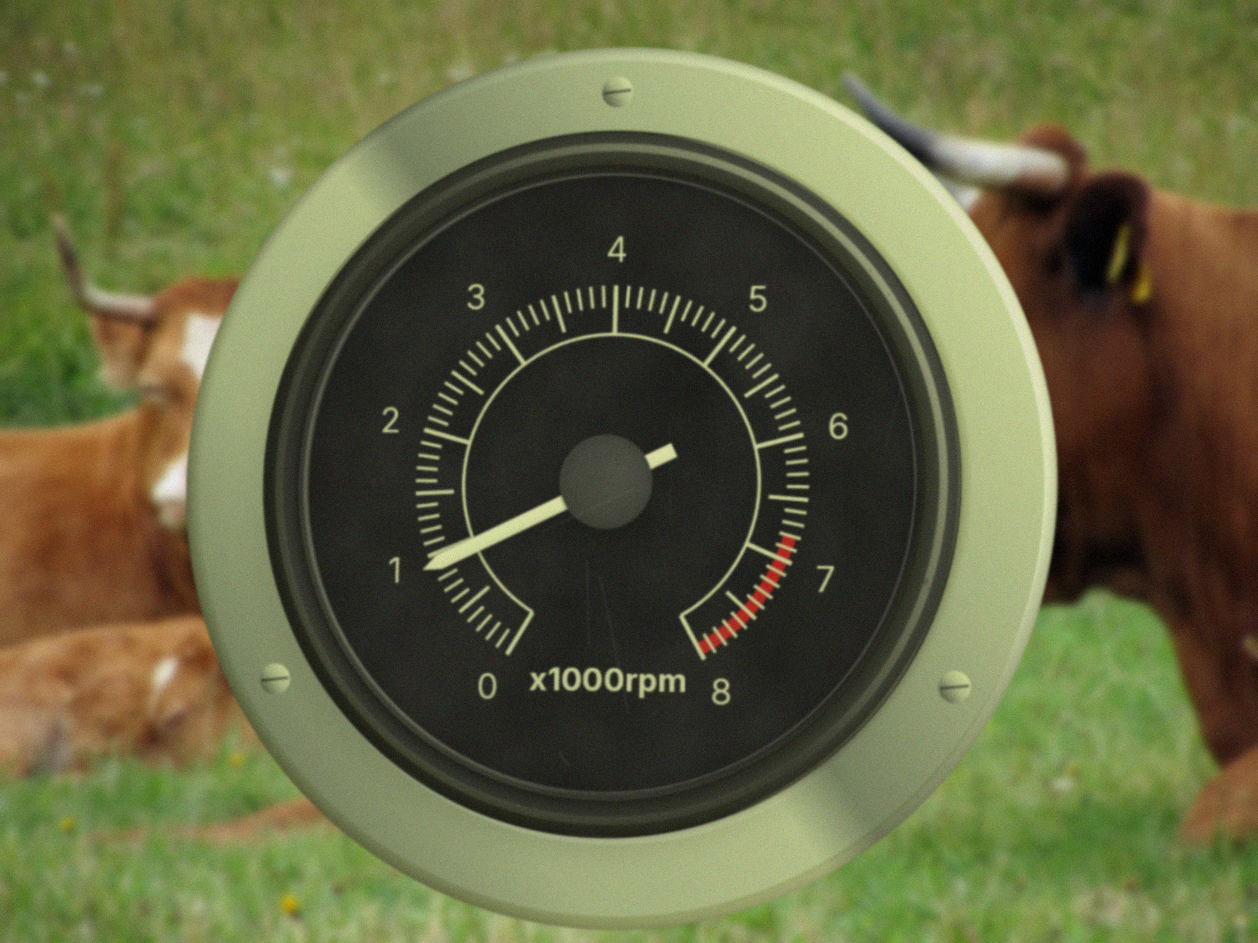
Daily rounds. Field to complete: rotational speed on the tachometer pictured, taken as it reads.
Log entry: 900 rpm
